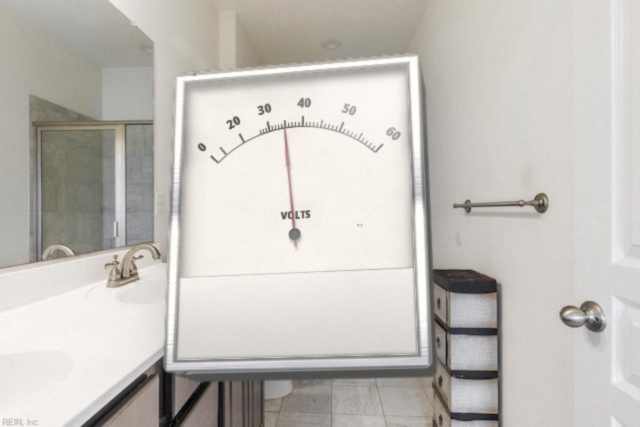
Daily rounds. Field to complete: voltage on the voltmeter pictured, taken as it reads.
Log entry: 35 V
